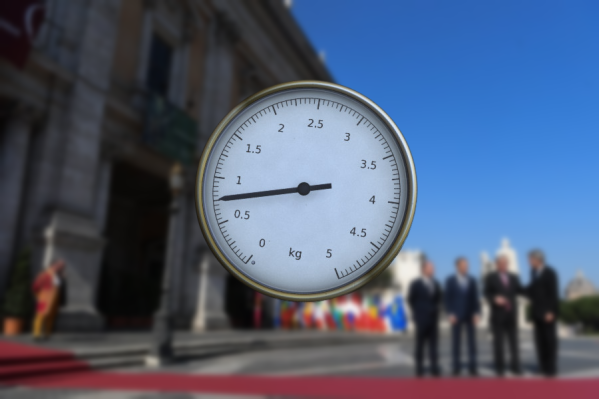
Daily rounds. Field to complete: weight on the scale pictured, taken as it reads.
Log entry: 0.75 kg
